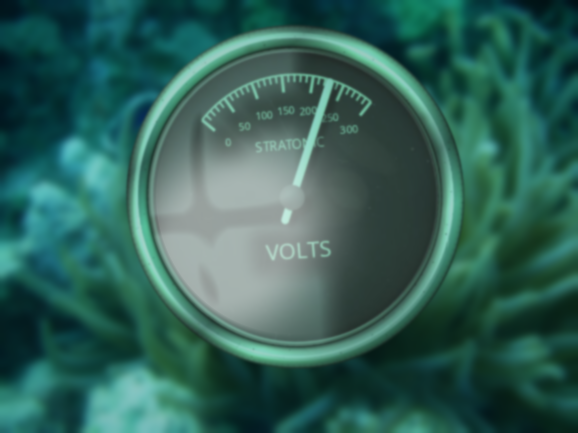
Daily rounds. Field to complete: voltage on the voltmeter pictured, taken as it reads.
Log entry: 230 V
